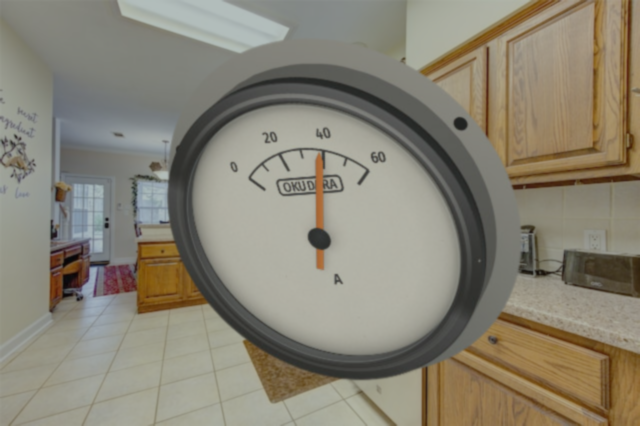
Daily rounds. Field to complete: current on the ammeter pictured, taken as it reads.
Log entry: 40 A
